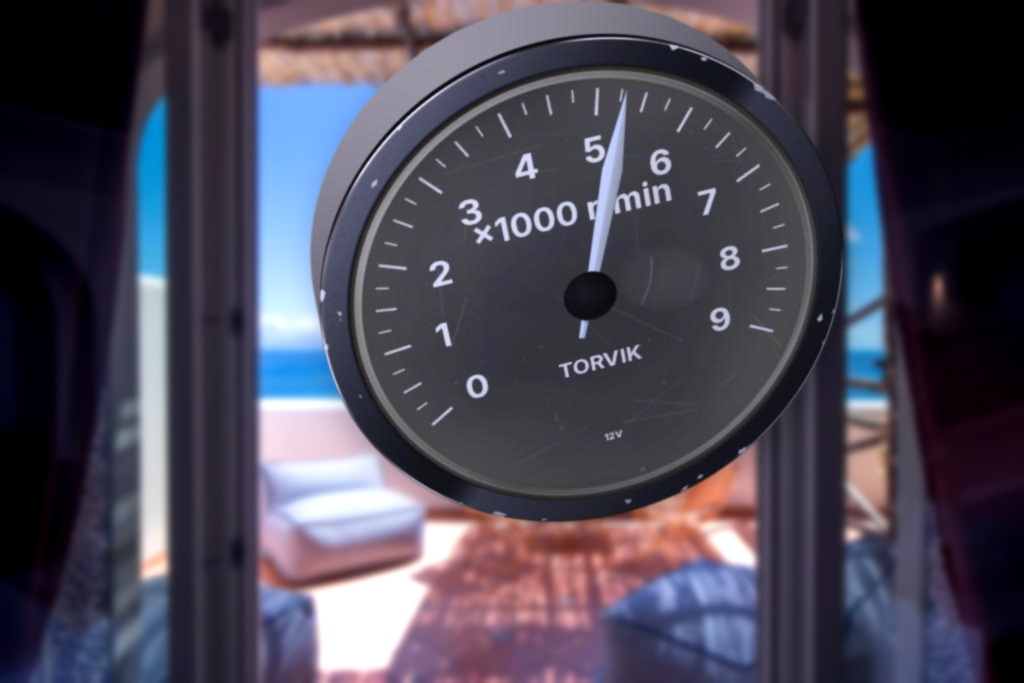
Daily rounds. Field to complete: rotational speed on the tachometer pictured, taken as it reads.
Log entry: 5250 rpm
